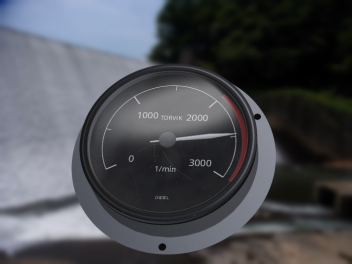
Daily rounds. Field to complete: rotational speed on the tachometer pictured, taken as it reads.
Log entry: 2500 rpm
